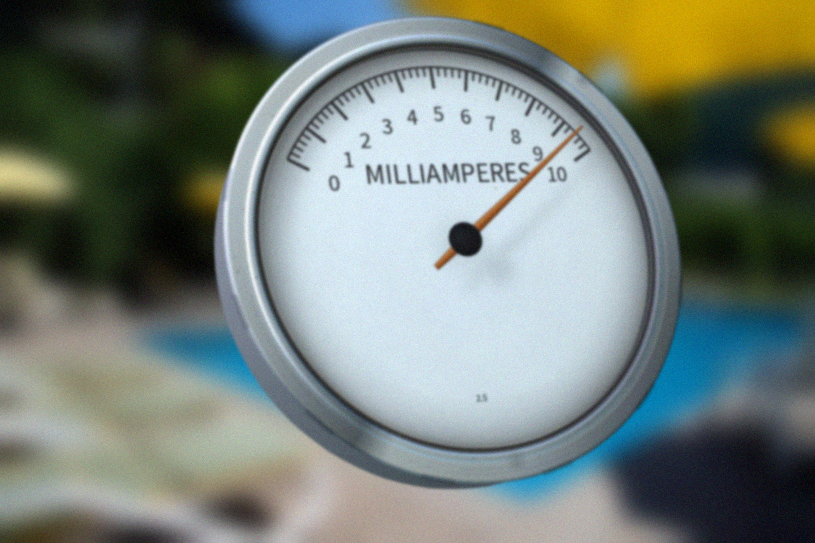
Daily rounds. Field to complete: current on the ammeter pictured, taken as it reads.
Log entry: 9.4 mA
